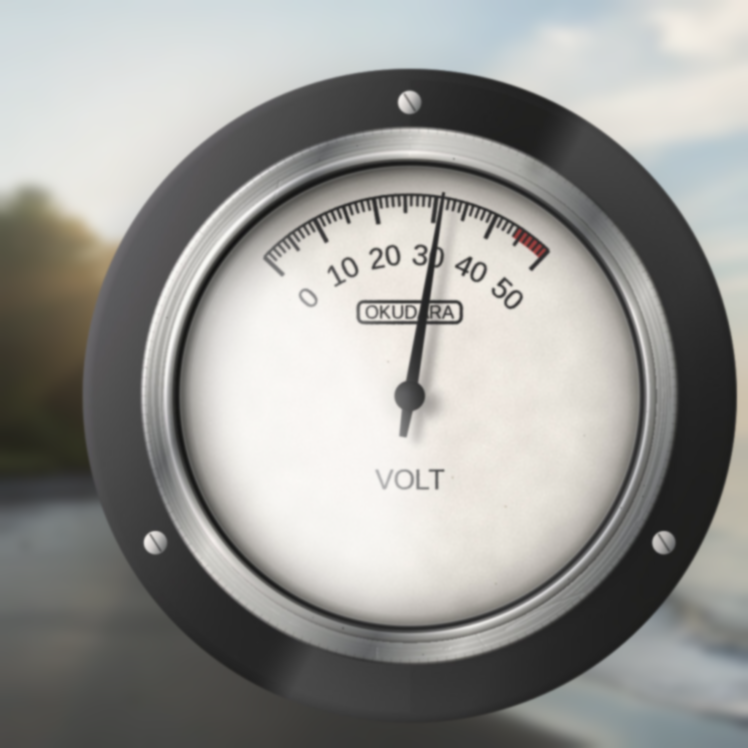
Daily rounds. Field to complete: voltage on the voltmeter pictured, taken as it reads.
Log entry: 31 V
